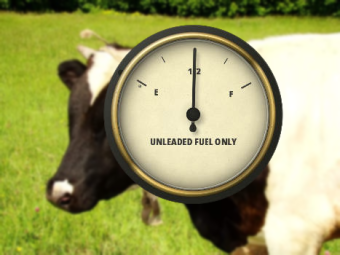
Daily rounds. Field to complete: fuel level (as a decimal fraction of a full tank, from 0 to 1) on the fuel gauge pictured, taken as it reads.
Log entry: 0.5
